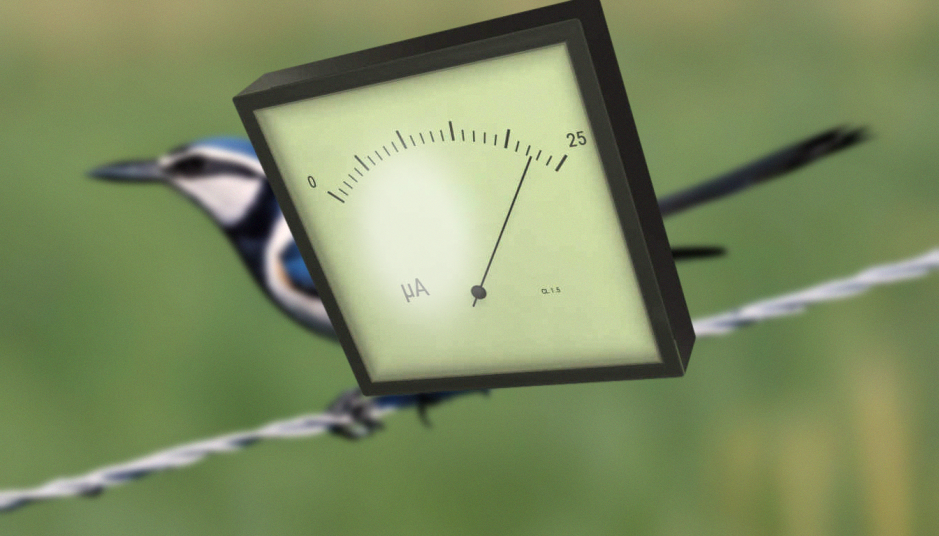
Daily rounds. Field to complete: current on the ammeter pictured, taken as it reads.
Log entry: 22.5 µA
